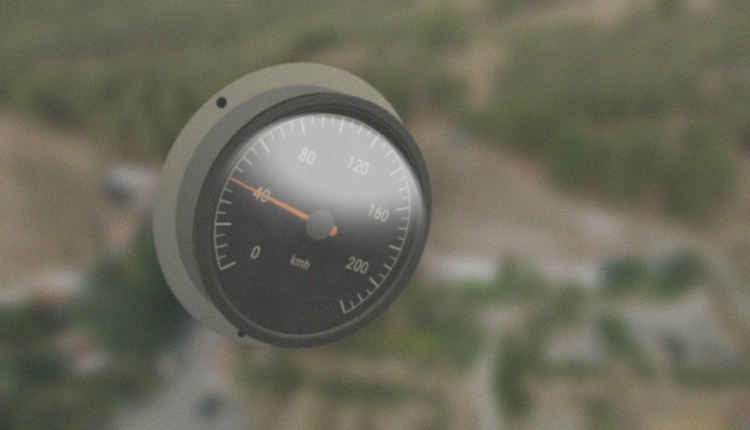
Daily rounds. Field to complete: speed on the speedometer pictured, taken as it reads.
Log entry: 40 km/h
